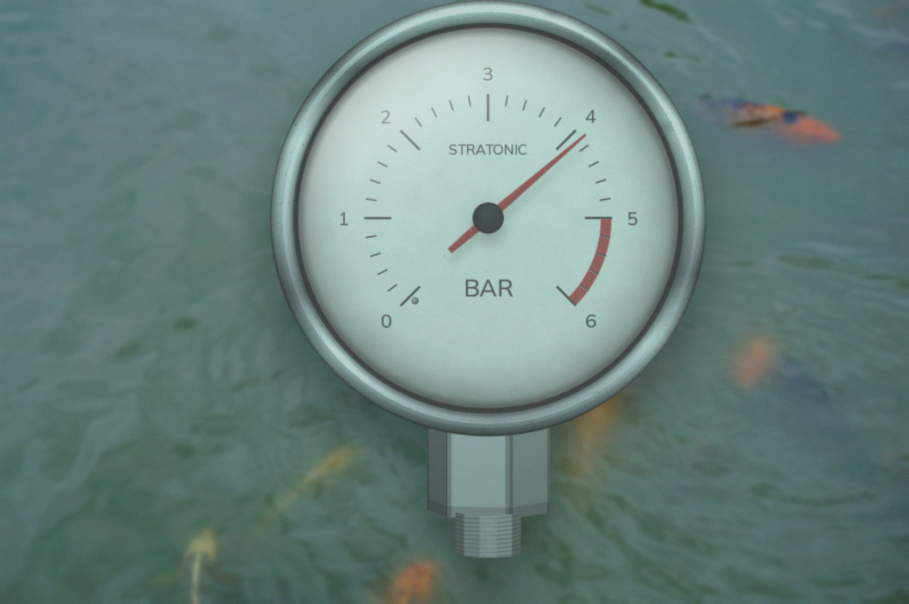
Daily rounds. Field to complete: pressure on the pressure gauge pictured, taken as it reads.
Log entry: 4.1 bar
